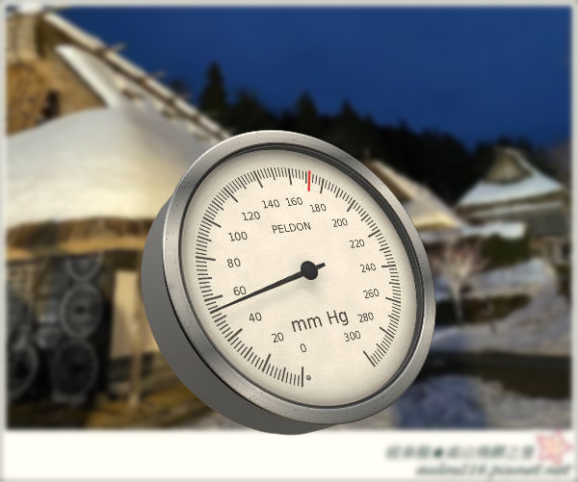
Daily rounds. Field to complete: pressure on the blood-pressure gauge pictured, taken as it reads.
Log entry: 54 mmHg
